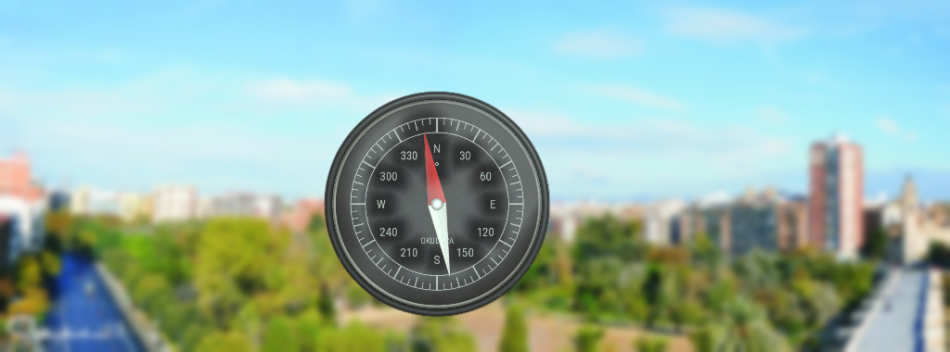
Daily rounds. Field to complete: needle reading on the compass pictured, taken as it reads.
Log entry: 350 °
